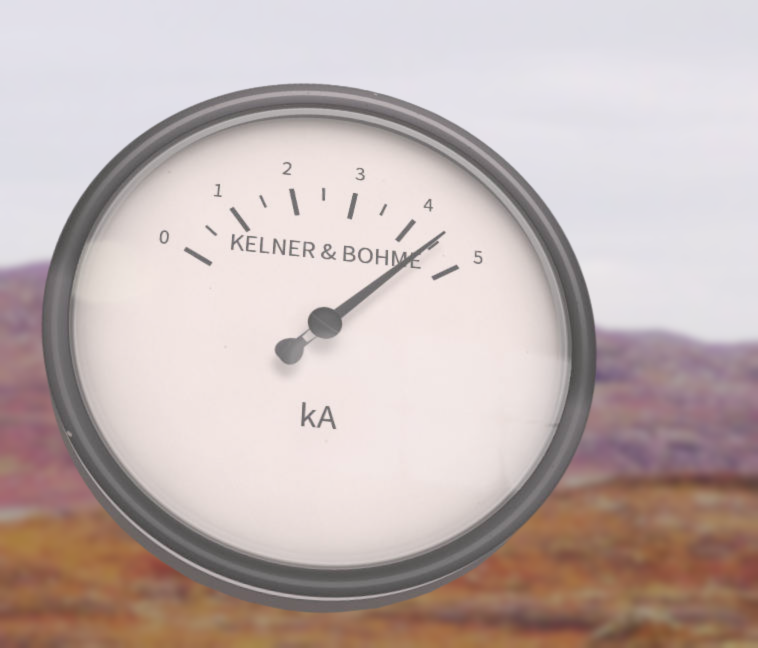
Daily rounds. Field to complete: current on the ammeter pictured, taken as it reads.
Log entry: 4.5 kA
